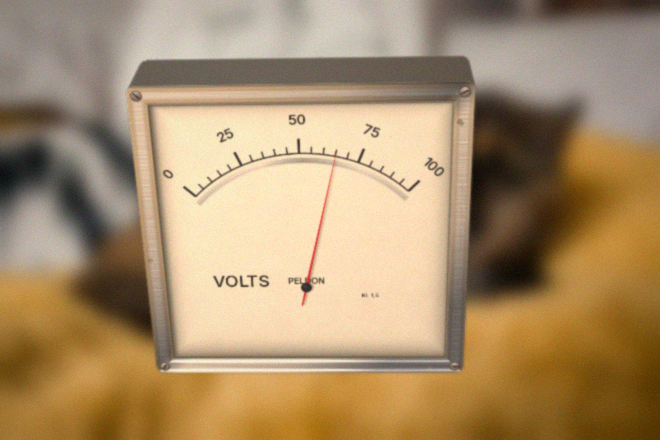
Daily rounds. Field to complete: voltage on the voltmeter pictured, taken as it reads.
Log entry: 65 V
